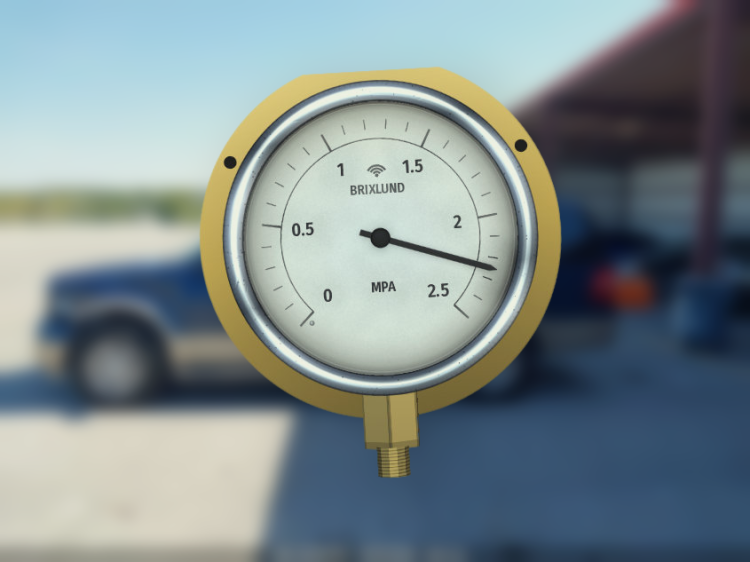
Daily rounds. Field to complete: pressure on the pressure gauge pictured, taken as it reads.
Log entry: 2.25 MPa
